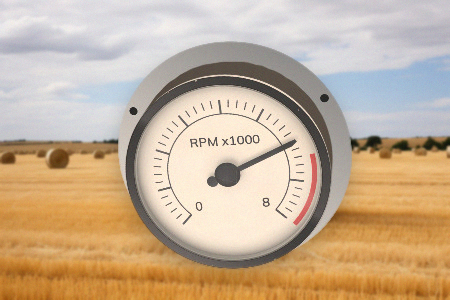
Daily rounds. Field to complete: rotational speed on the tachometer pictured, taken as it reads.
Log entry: 6000 rpm
